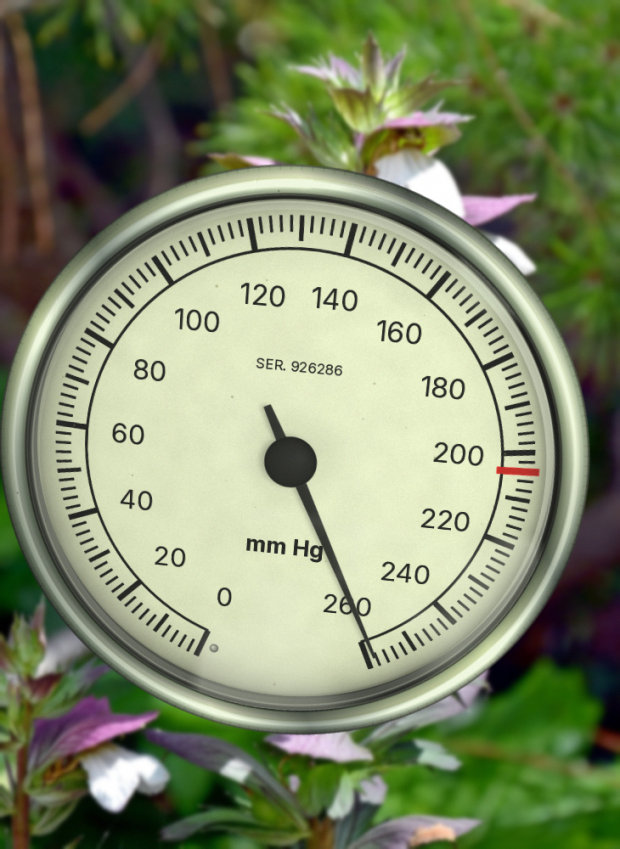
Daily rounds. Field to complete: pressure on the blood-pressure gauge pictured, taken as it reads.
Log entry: 258 mmHg
